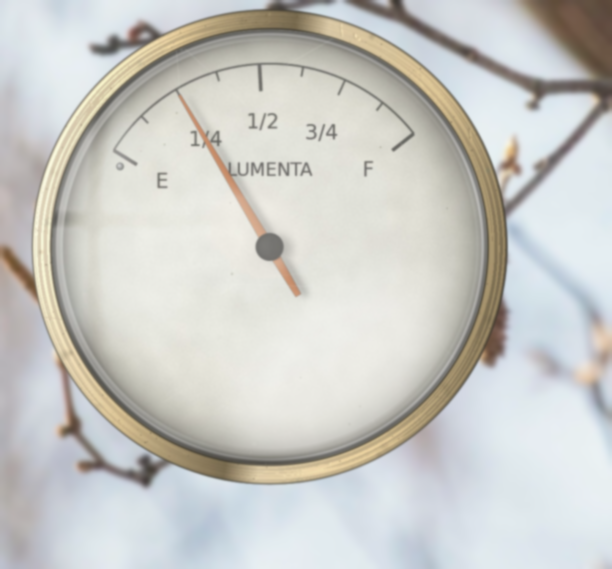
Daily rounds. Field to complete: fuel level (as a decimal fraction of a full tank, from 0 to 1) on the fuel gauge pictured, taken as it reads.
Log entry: 0.25
